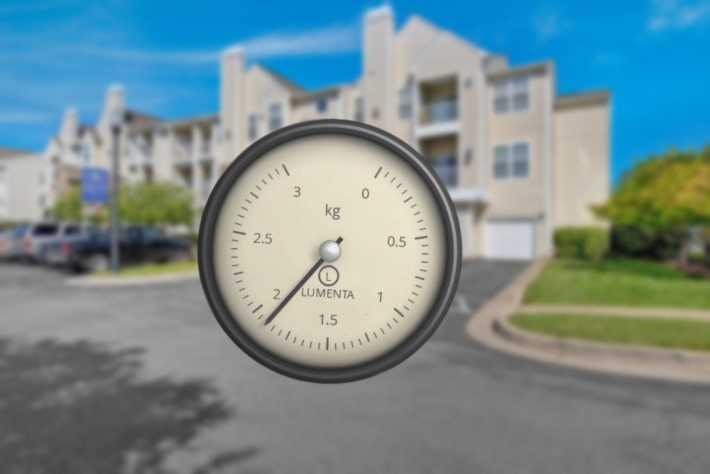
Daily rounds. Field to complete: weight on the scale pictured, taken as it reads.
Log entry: 1.9 kg
